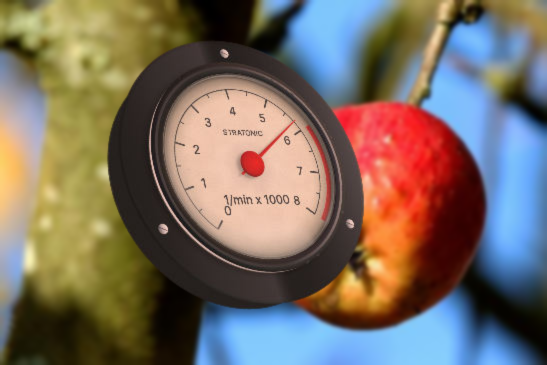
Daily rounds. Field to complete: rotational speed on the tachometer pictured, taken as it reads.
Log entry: 5750 rpm
